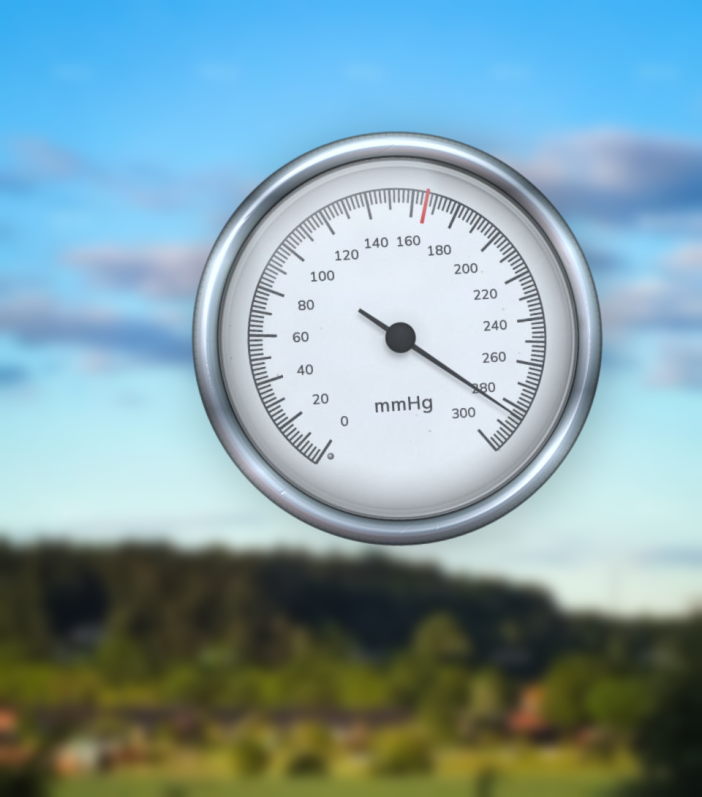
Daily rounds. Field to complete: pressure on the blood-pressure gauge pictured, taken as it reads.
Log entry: 284 mmHg
